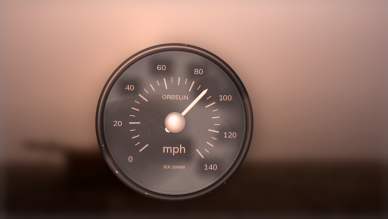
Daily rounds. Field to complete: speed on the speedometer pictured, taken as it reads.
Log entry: 90 mph
